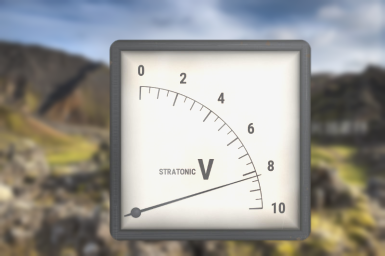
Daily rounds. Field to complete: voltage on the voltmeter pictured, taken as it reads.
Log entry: 8.25 V
